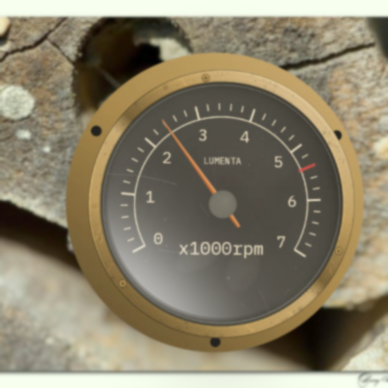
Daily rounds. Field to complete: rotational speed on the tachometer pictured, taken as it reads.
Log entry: 2400 rpm
